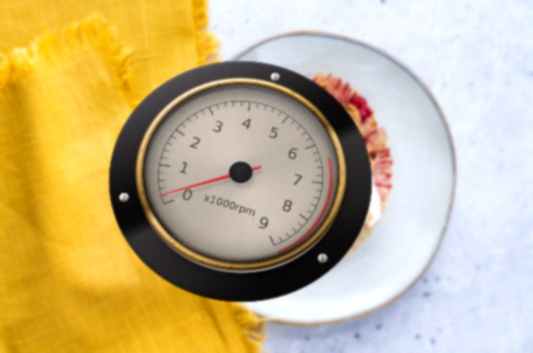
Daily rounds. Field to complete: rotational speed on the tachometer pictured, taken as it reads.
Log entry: 200 rpm
